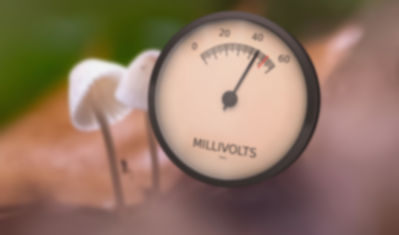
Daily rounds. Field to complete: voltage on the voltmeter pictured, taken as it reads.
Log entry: 45 mV
